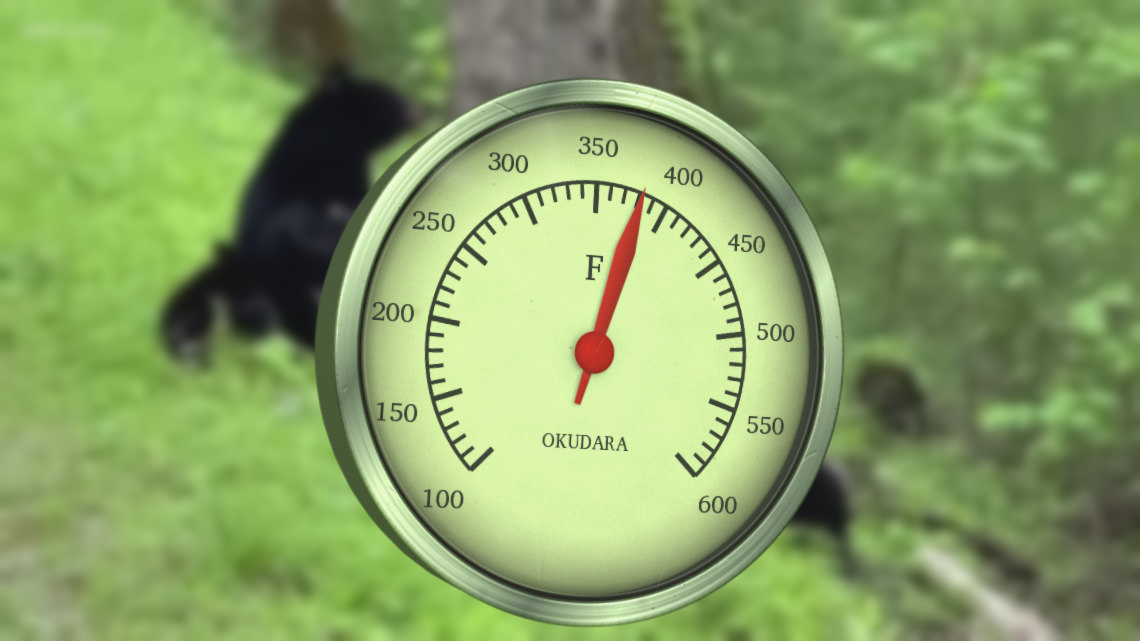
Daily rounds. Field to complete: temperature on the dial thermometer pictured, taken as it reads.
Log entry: 380 °F
